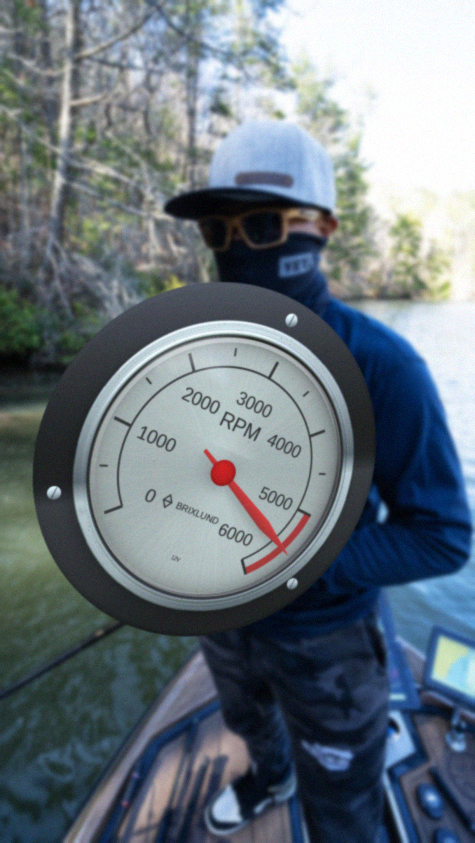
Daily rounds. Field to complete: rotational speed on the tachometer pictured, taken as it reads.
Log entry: 5500 rpm
